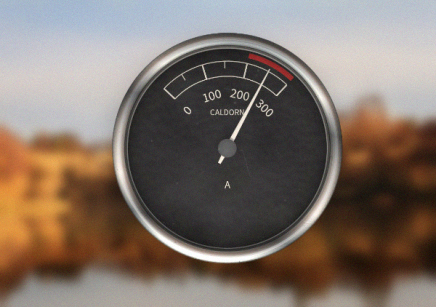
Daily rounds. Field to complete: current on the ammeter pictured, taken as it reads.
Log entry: 250 A
